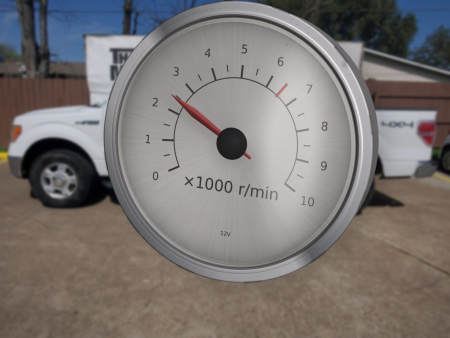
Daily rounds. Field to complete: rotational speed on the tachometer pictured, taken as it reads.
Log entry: 2500 rpm
